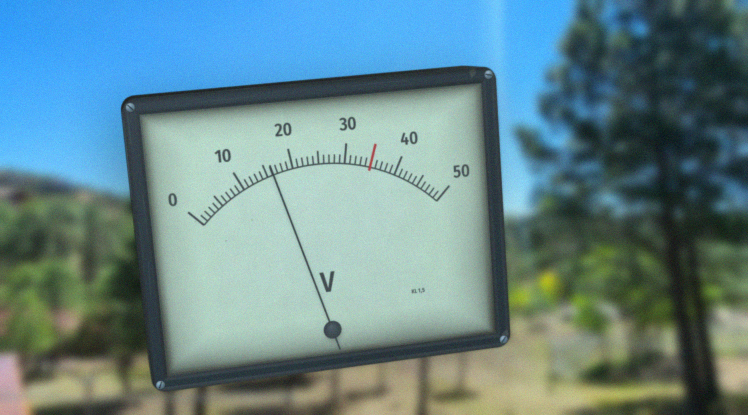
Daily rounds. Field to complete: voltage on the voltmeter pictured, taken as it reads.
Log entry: 16 V
